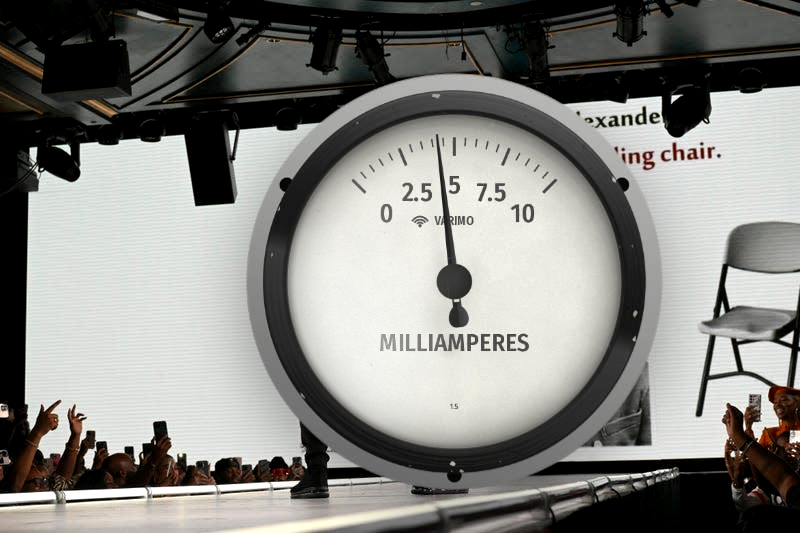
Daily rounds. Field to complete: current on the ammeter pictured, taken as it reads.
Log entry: 4.25 mA
